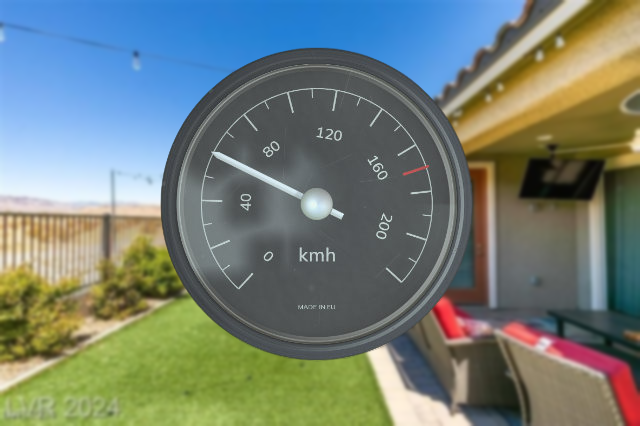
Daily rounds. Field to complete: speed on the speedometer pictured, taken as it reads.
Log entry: 60 km/h
